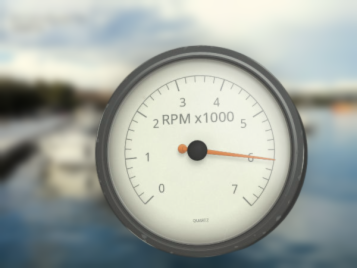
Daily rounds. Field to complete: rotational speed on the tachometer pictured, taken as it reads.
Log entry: 6000 rpm
